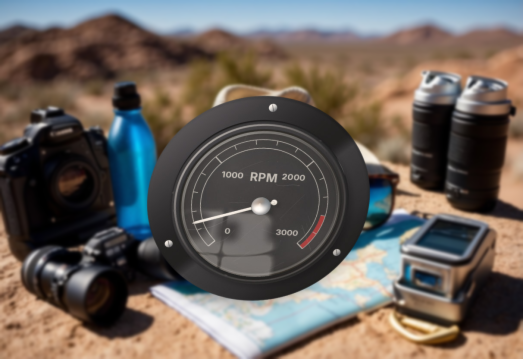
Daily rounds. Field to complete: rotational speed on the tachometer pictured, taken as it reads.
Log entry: 300 rpm
